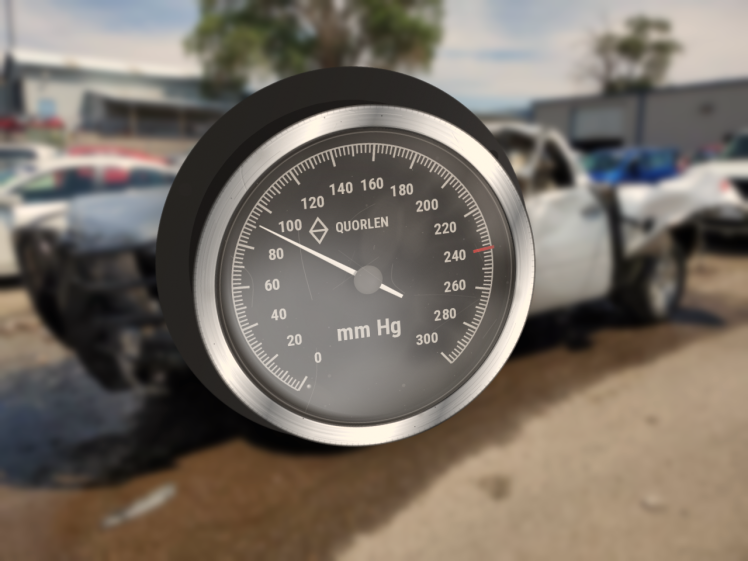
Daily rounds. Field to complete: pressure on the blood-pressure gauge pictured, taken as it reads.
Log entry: 92 mmHg
